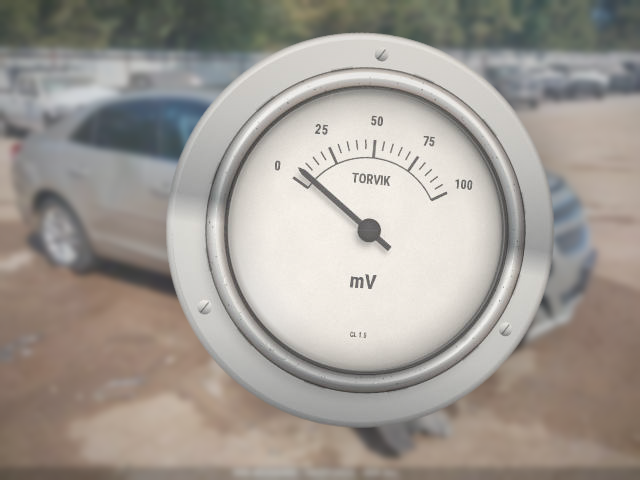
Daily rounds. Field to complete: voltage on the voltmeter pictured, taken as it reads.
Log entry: 5 mV
